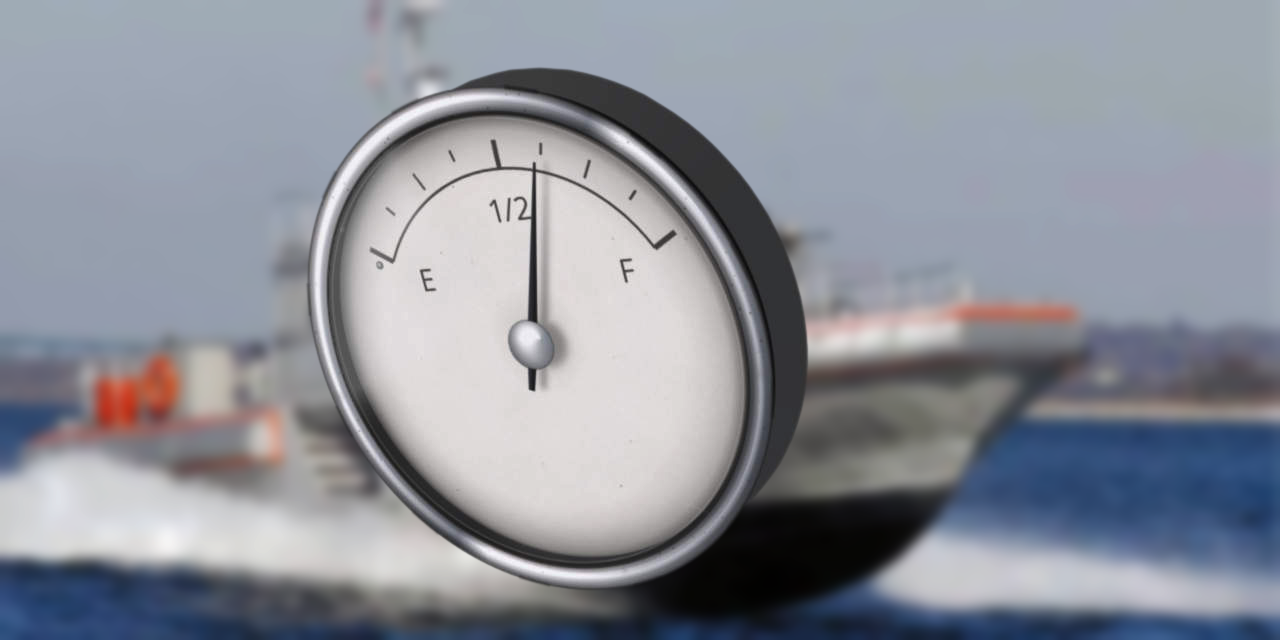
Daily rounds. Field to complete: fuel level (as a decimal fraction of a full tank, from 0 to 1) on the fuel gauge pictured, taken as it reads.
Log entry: 0.625
